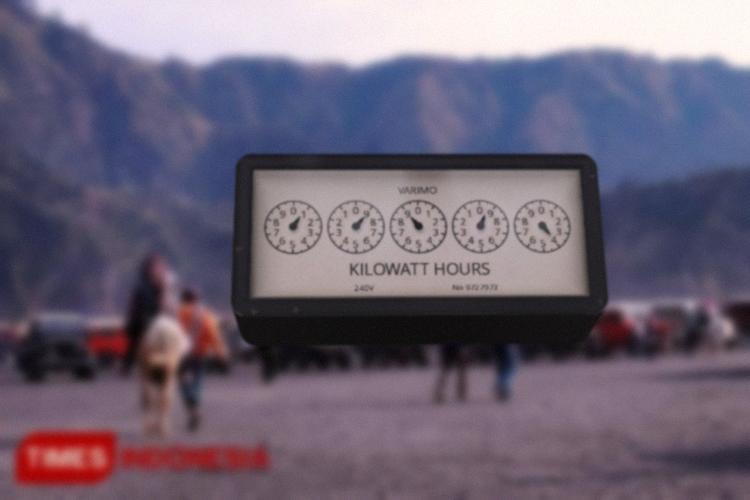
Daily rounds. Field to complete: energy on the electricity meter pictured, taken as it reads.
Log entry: 8894 kWh
